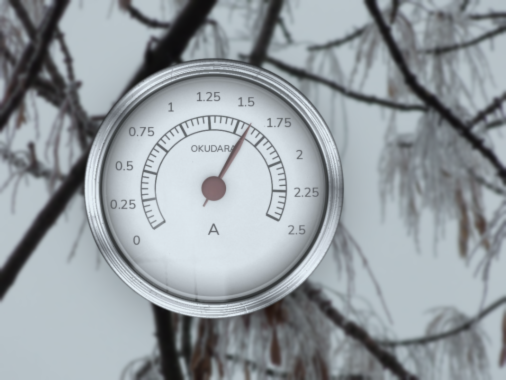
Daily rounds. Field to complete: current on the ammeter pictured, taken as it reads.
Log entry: 1.6 A
